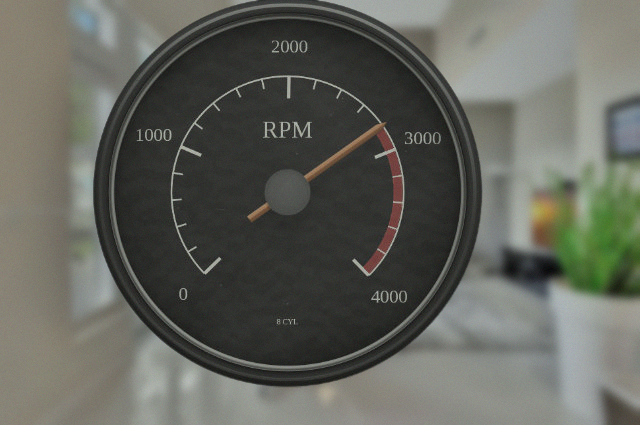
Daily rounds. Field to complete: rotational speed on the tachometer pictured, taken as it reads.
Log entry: 2800 rpm
